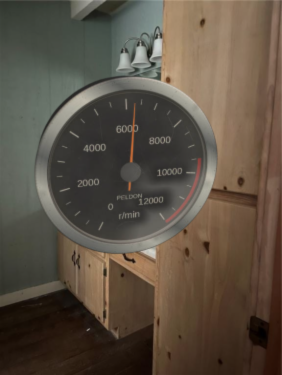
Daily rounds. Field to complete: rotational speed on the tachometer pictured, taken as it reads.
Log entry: 6250 rpm
